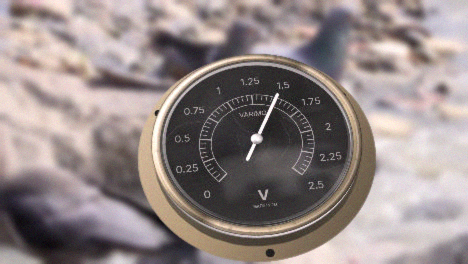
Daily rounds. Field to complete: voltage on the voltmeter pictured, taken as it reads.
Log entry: 1.5 V
